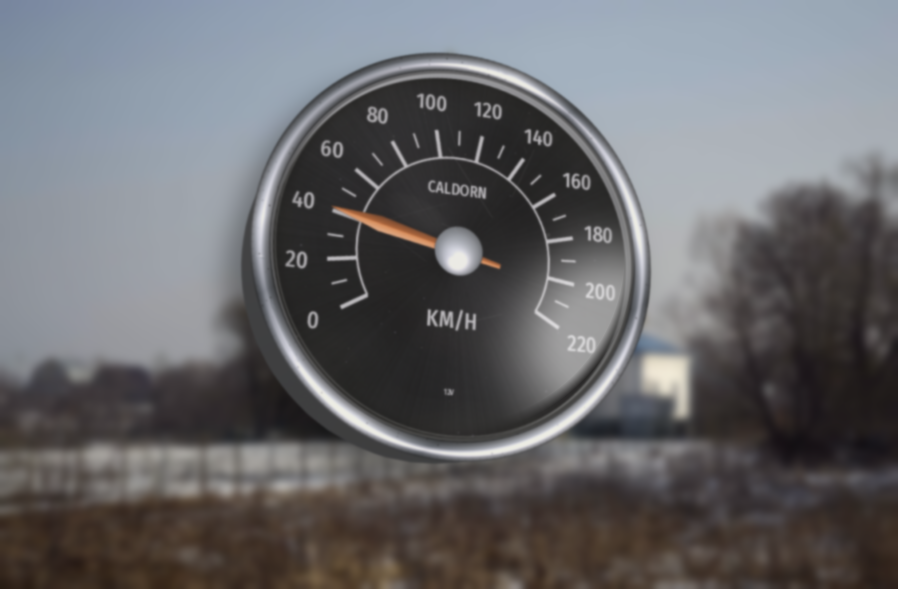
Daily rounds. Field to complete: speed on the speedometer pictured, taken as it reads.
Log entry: 40 km/h
